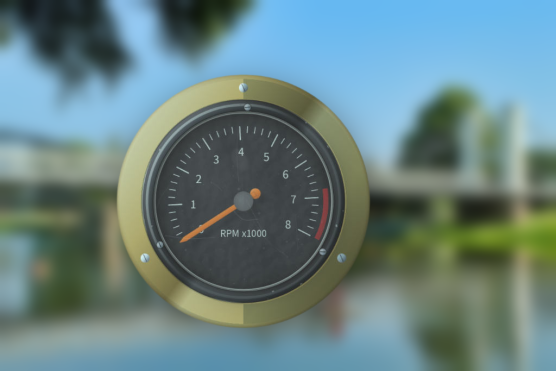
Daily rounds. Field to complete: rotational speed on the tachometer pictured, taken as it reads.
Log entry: 0 rpm
